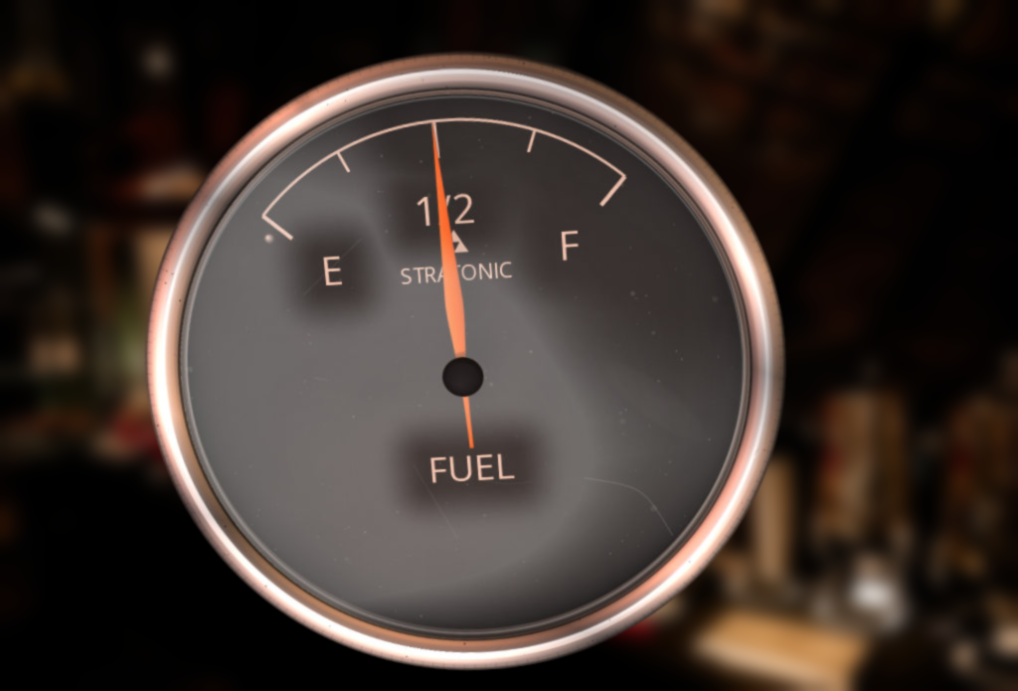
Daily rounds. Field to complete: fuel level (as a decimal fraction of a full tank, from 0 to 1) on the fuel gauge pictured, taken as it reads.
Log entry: 0.5
